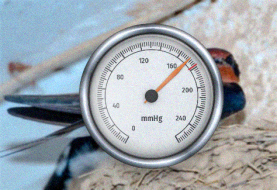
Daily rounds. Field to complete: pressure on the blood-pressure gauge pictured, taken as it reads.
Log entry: 170 mmHg
